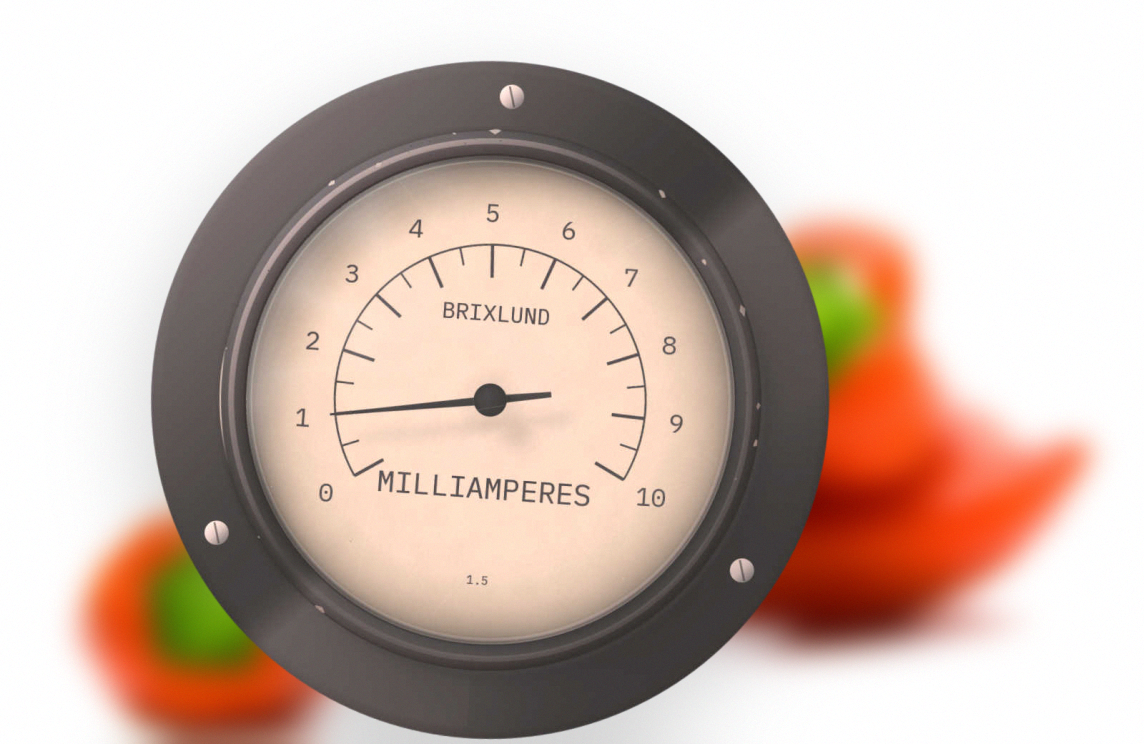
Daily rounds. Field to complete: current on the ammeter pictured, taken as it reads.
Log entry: 1 mA
